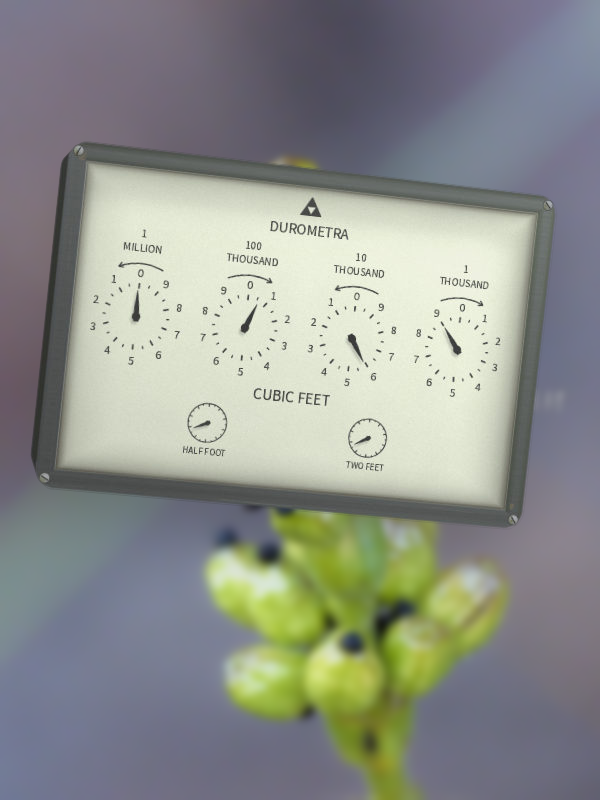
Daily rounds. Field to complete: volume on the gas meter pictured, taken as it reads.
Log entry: 5900 ft³
